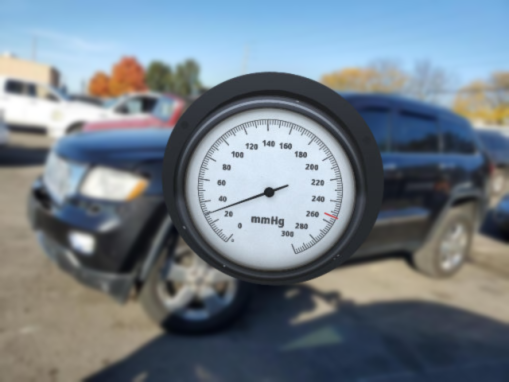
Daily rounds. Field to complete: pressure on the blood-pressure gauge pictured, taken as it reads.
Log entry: 30 mmHg
